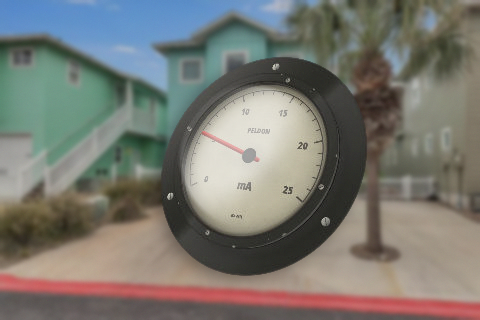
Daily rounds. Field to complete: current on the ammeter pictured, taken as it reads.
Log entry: 5 mA
